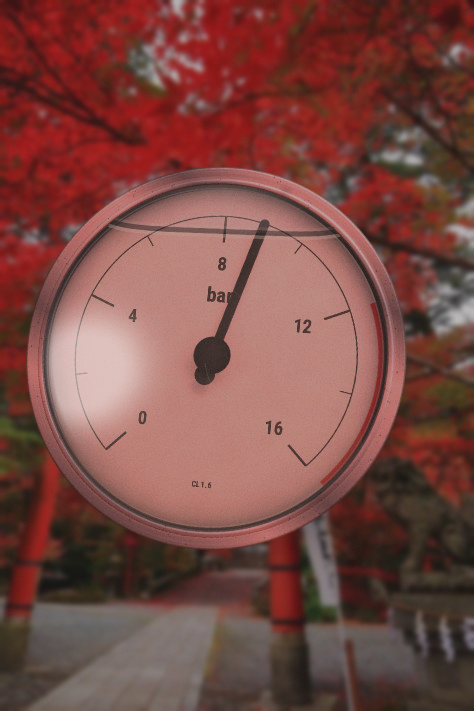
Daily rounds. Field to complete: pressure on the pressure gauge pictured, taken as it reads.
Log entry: 9 bar
